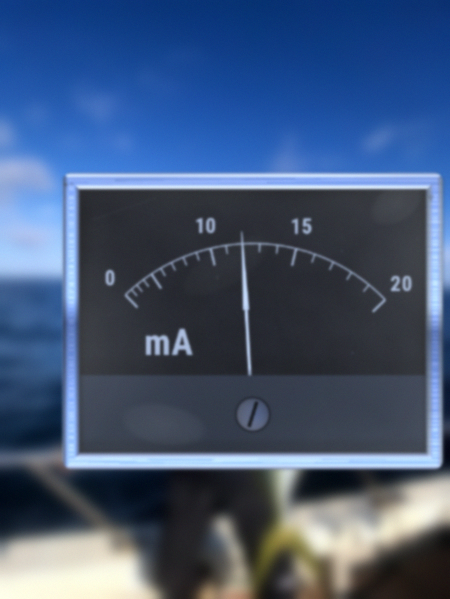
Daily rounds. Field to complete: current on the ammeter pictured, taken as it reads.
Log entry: 12 mA
